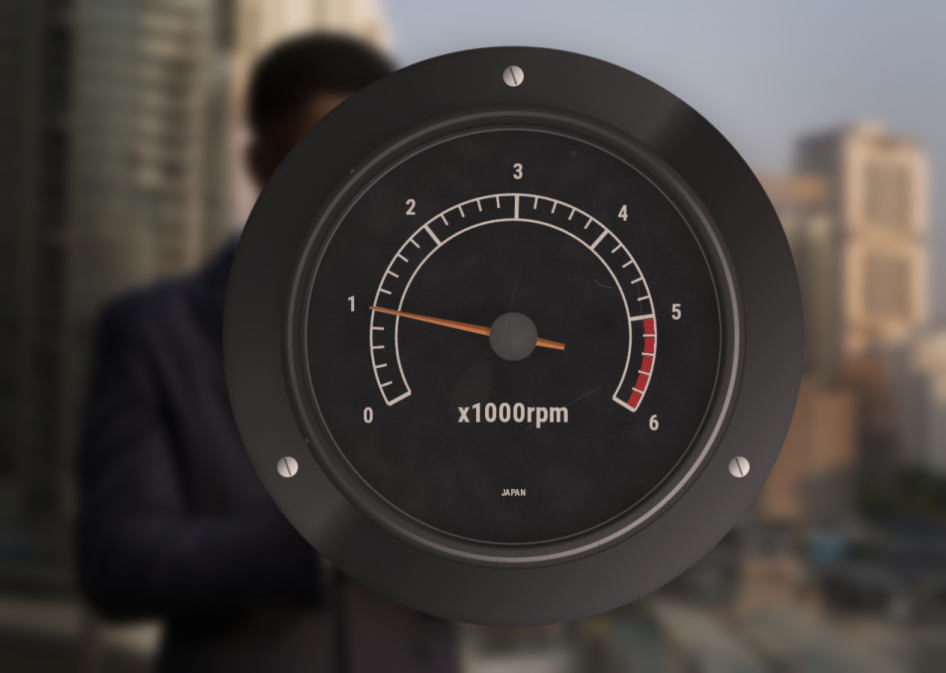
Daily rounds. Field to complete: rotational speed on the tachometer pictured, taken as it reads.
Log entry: 1000 rpm
